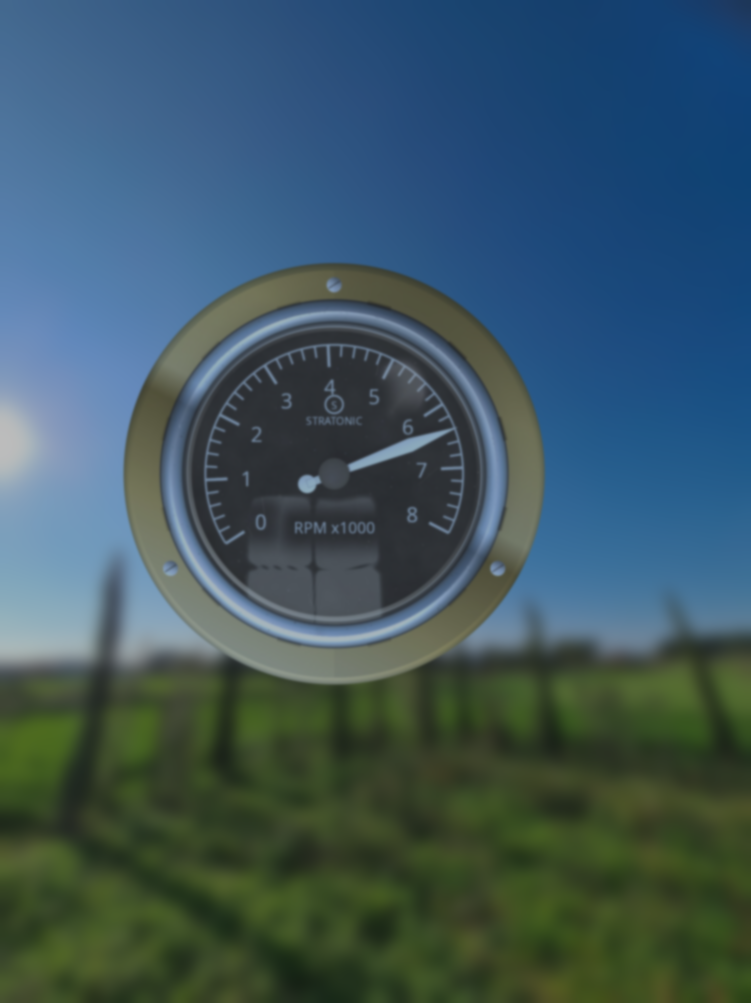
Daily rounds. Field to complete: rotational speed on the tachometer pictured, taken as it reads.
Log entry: 6400 rpm
